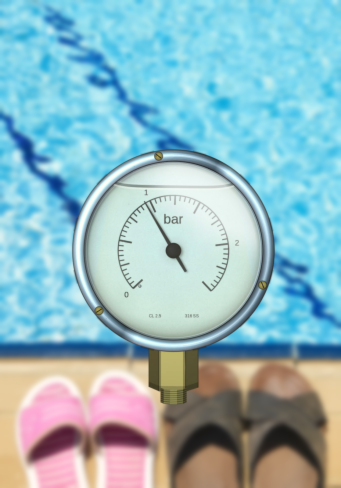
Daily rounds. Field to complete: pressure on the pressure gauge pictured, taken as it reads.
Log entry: 0.95 bar
